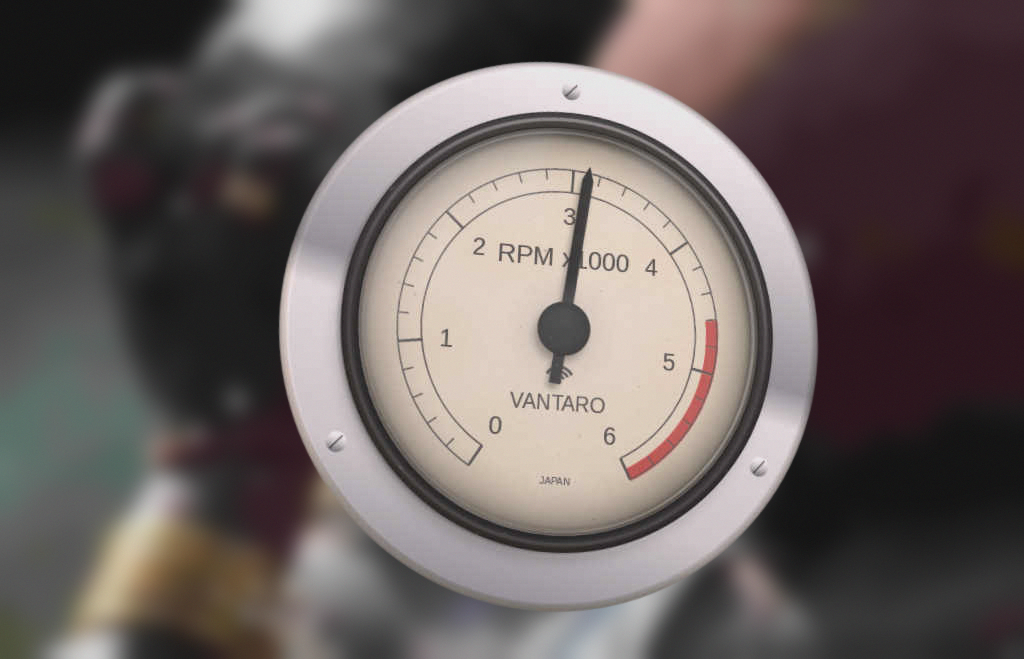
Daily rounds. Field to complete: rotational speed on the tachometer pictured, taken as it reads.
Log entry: 3100 rpm
